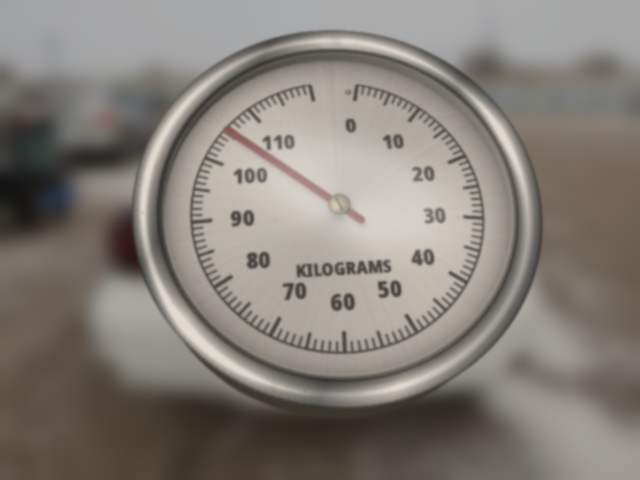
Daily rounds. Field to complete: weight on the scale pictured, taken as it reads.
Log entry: 105 kg
